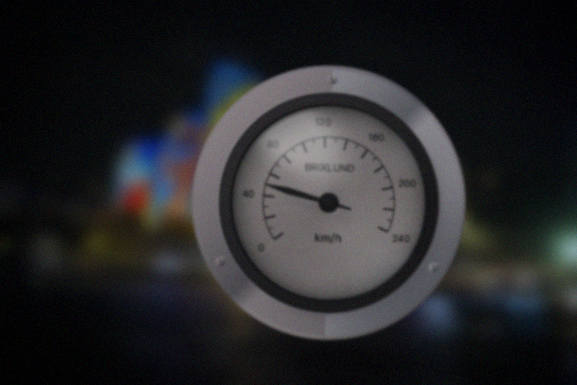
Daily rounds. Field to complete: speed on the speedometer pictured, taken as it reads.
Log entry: 50 km/h
